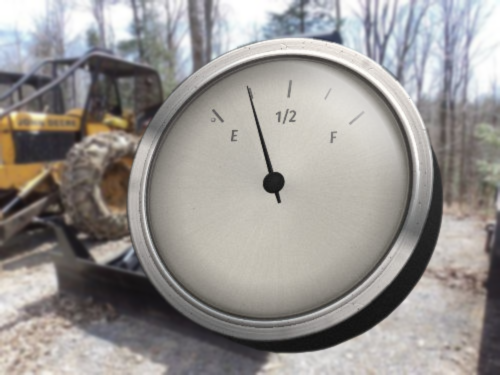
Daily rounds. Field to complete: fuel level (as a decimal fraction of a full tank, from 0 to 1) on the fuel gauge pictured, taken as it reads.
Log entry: 0.25
